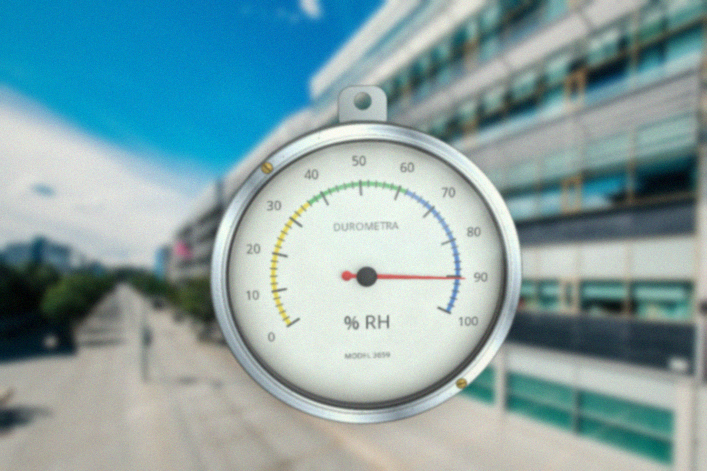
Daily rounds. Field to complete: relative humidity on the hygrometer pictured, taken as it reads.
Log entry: 90 %
